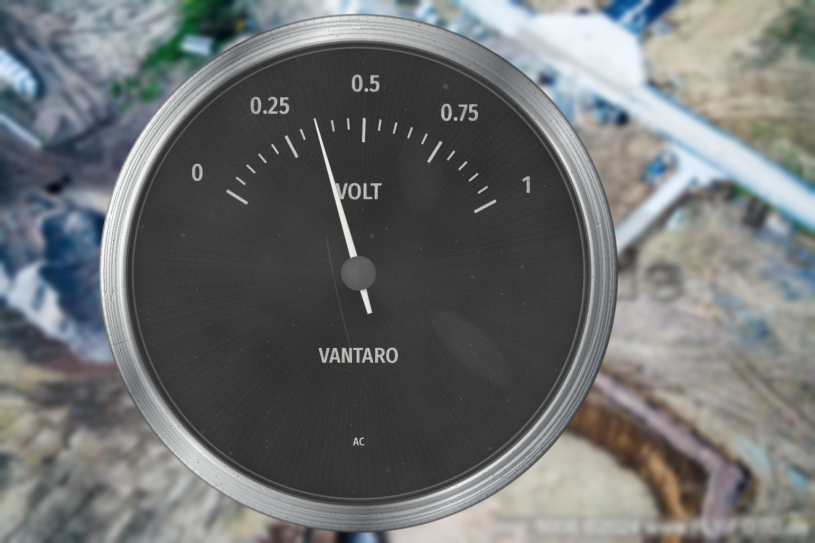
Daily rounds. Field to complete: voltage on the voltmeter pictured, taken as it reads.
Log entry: 0.35 V
